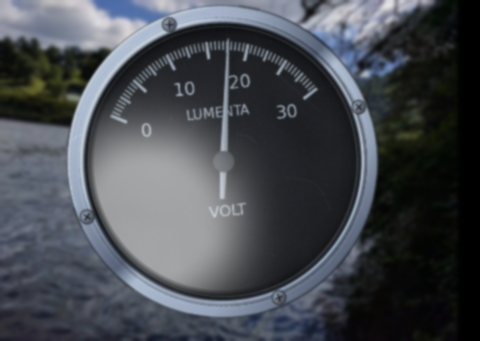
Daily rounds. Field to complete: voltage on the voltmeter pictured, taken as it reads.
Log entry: 17.5 V
